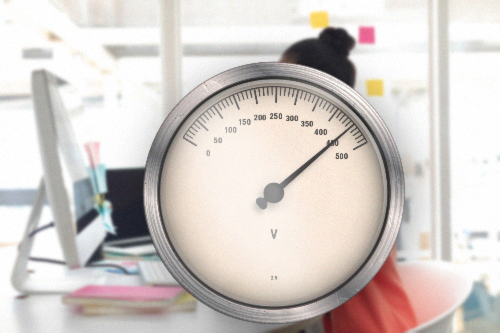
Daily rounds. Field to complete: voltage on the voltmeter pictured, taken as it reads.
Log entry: 450 V
